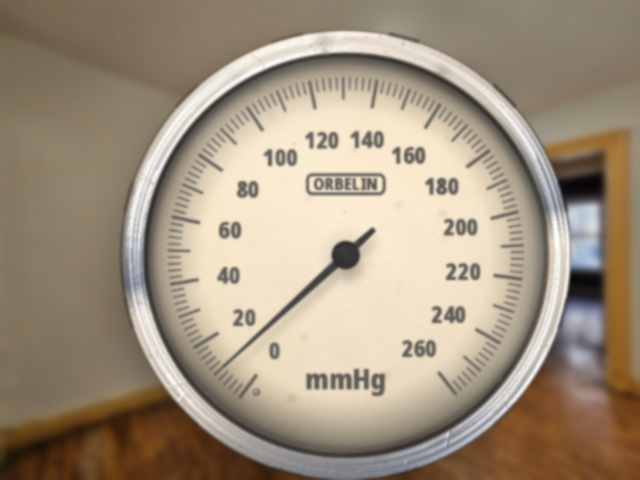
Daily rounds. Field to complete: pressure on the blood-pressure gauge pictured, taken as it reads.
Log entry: 10 mmHg
